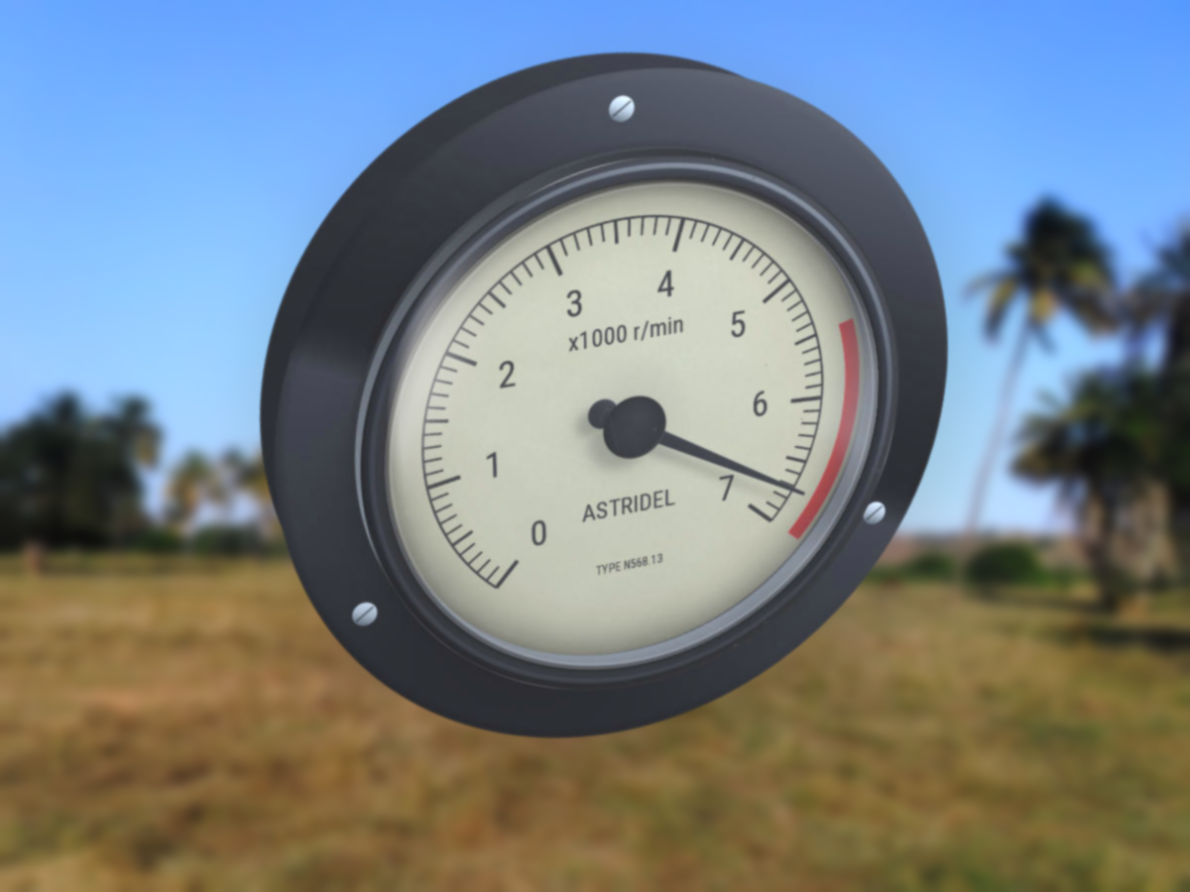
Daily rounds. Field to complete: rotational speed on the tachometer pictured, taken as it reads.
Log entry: 6700 rpm
